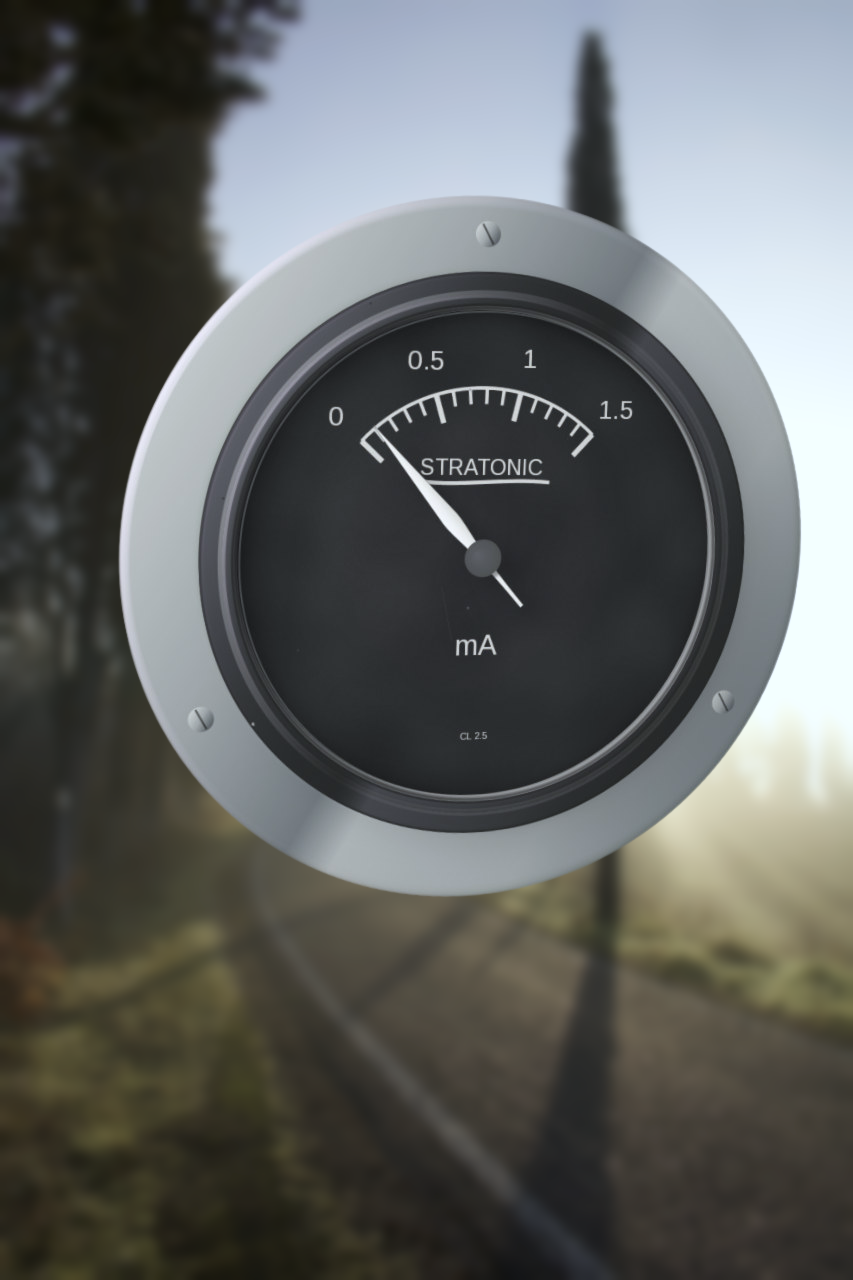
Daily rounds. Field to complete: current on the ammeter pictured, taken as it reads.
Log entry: 0.1 mA
